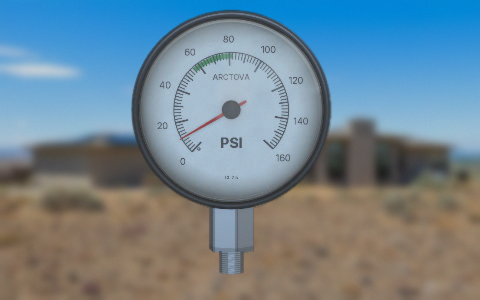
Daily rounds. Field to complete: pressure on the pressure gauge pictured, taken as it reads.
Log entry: 10 psi
